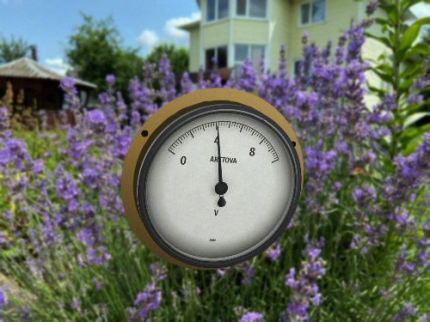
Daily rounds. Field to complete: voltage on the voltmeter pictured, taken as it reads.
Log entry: 4 V
